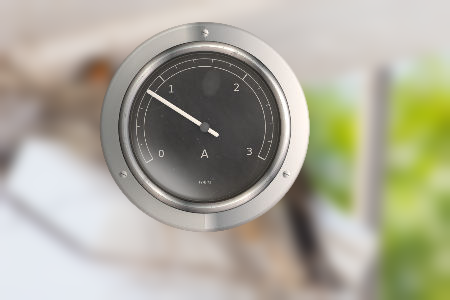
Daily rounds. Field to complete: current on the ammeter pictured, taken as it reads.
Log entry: 0.8 A
